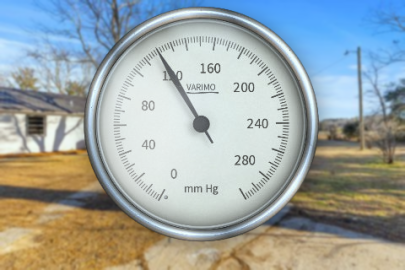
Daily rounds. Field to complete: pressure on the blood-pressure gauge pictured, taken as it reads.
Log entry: 120 mmHg
